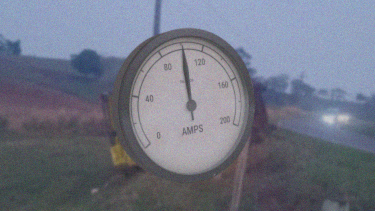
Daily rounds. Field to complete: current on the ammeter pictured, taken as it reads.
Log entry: 100 A
